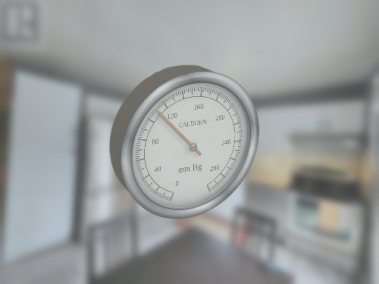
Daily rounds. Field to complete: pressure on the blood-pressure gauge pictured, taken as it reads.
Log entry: 110 mmHg
